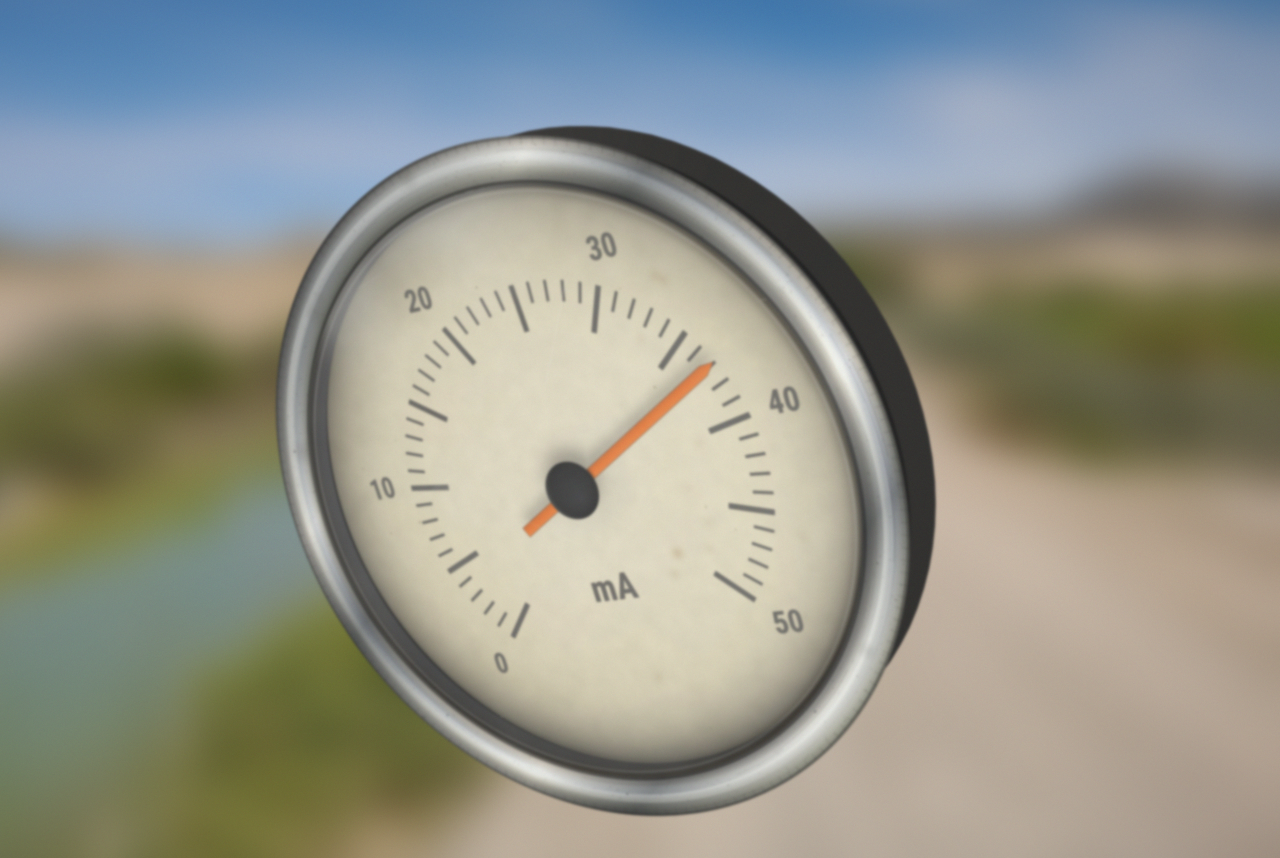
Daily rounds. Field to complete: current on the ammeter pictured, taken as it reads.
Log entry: 37 mA
